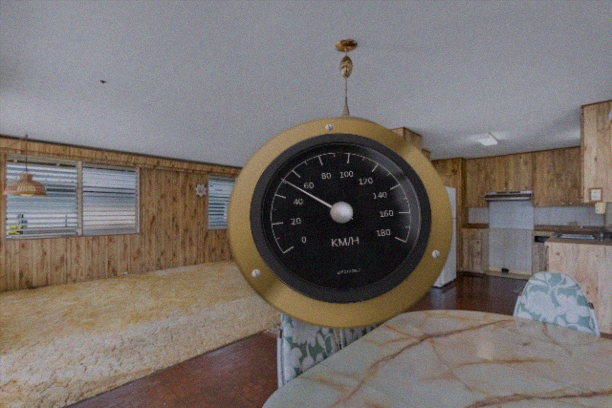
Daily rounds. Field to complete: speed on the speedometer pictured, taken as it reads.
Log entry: 50 km/h
